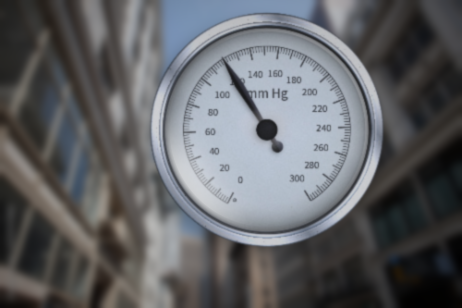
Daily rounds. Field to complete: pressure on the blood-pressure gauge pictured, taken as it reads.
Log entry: 120 mmHg
